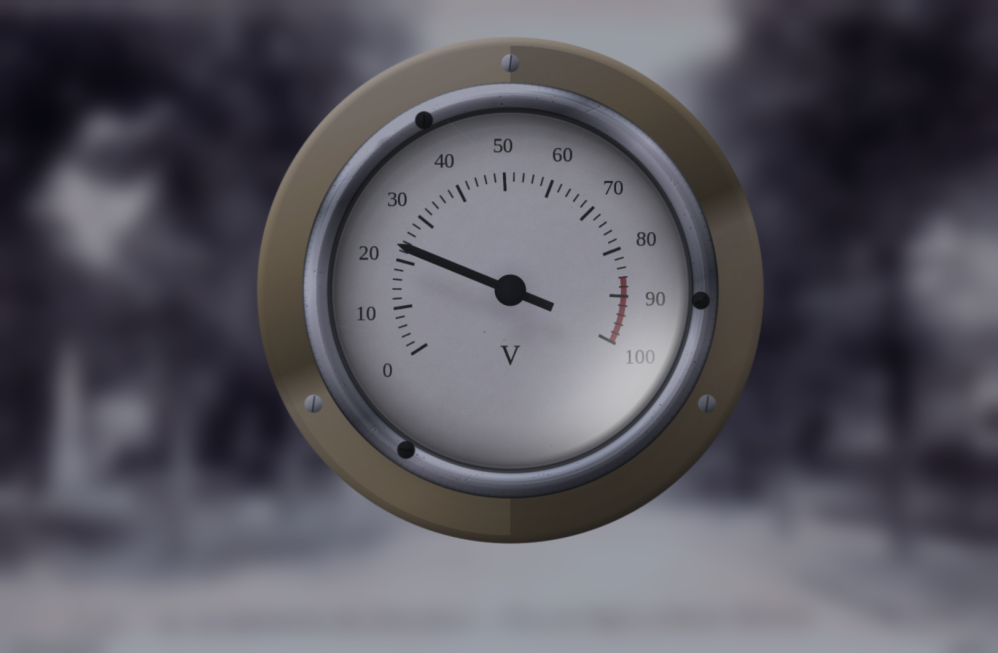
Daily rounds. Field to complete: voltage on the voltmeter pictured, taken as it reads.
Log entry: 23 V
